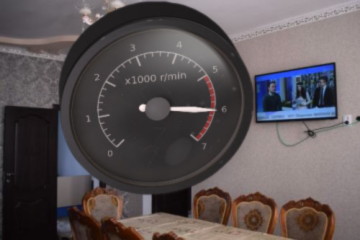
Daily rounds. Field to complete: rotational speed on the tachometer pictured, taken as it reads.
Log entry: 6000 rpm
